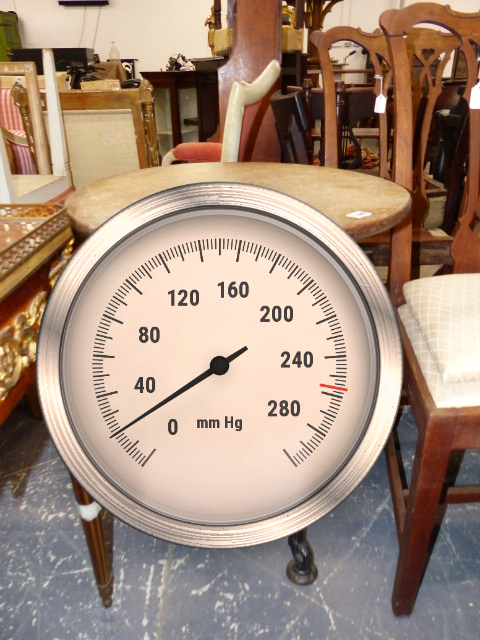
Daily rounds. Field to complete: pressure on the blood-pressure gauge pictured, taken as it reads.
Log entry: 20 mmHg
